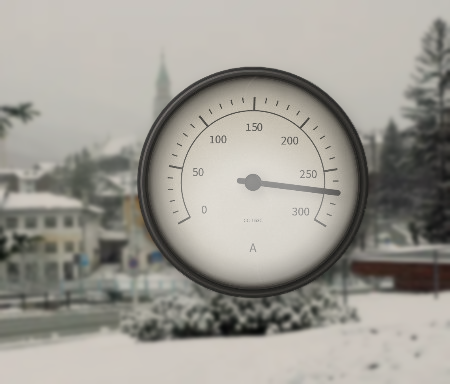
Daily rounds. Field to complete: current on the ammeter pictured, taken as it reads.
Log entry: 270 A
